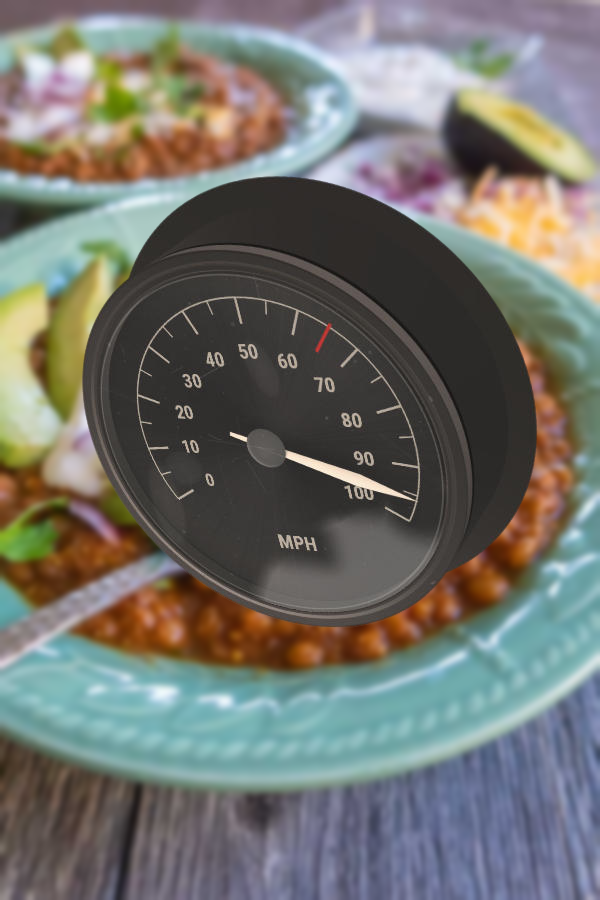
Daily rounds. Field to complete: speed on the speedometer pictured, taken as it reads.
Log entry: 95 mph
